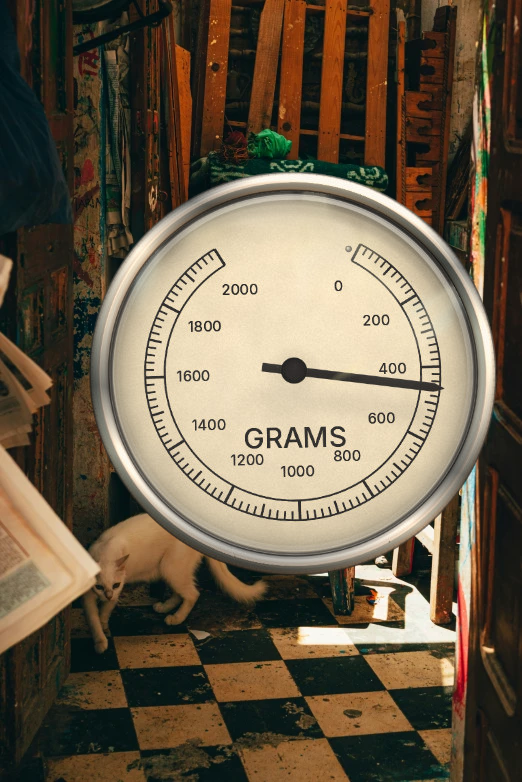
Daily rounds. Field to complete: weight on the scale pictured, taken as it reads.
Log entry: 460 g
